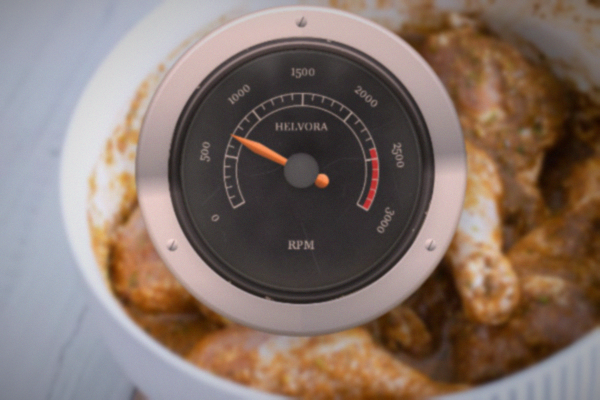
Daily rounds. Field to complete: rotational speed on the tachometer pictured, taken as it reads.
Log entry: 700 rpm
